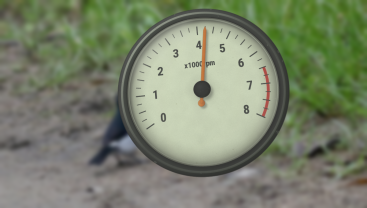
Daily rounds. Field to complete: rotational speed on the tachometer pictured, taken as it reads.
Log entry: 4250 rpm
